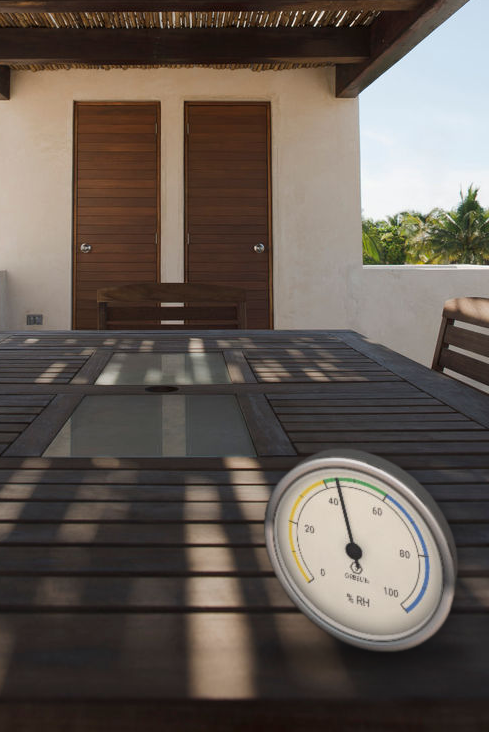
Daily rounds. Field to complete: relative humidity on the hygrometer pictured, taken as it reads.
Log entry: 45 %
